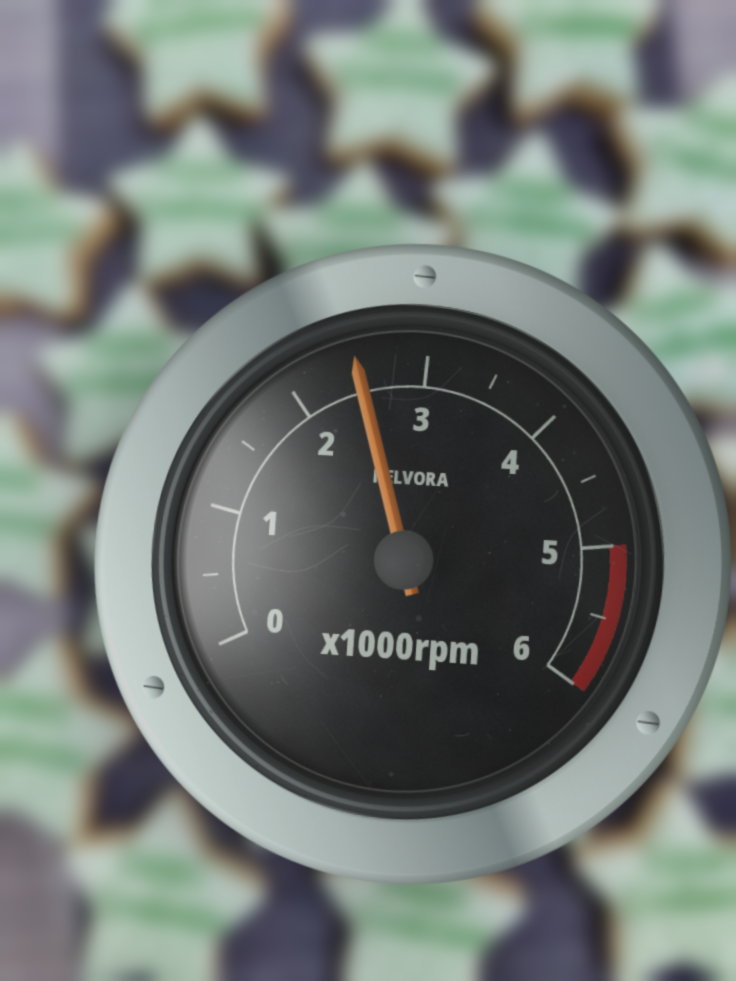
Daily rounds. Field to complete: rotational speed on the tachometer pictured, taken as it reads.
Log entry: 2500 rpm
